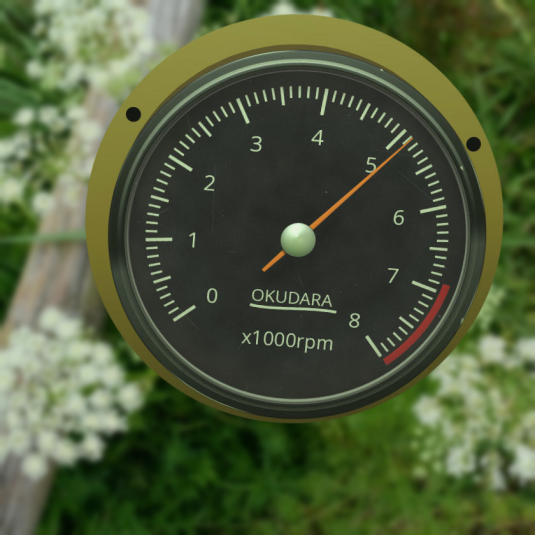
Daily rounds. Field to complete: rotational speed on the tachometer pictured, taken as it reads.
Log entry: 5100 rpm
